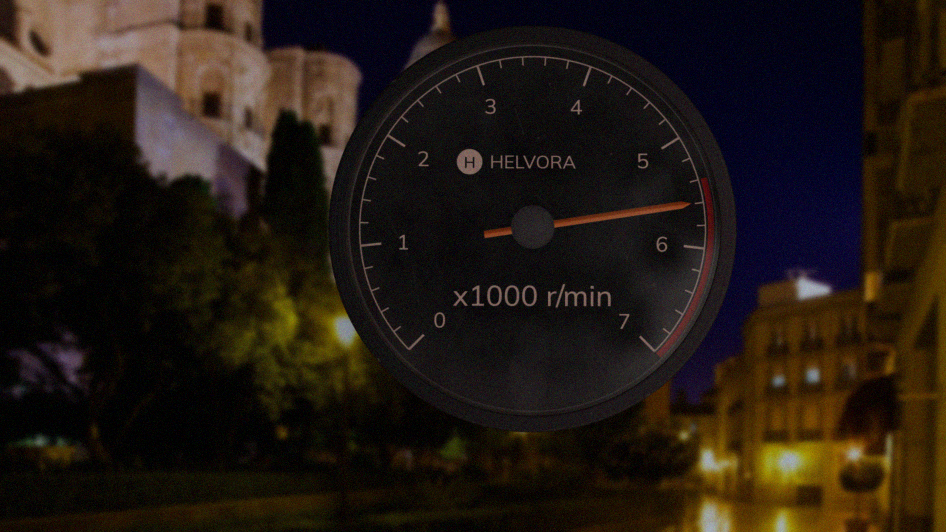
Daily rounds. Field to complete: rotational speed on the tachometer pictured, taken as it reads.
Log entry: 5600 rpm
